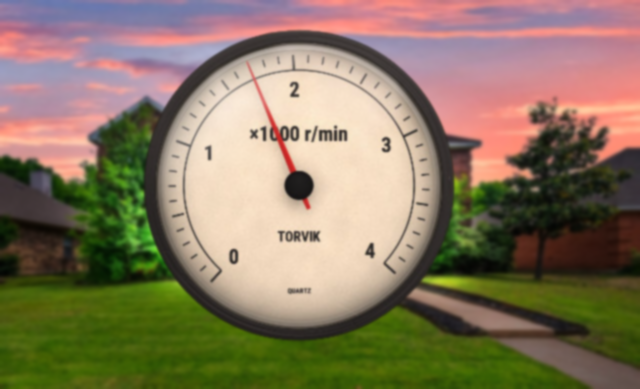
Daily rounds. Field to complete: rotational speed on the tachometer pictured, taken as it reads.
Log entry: 1700 rpm
